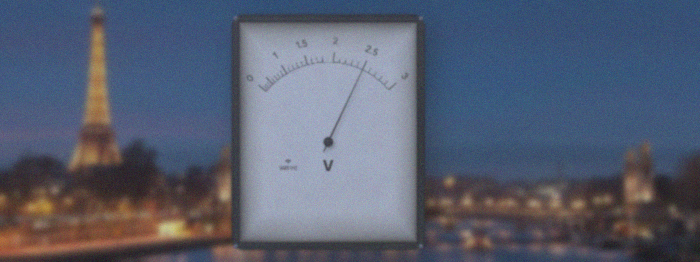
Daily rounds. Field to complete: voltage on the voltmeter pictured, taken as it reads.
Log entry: 2.5 V
